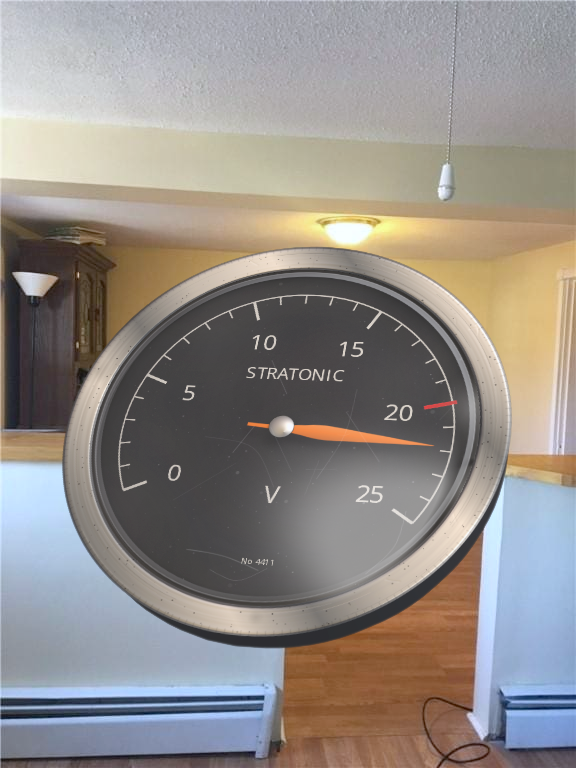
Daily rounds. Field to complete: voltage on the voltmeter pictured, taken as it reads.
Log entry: 22 V
